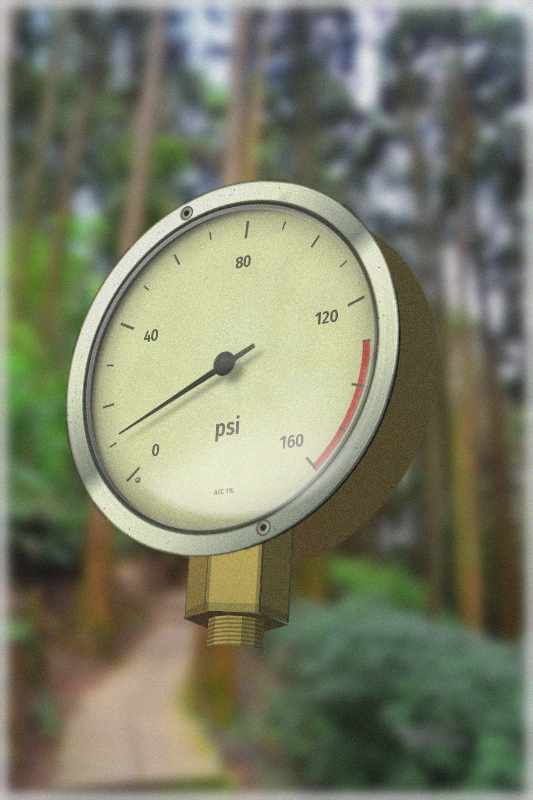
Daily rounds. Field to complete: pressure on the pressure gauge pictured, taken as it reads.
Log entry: 10 psi
